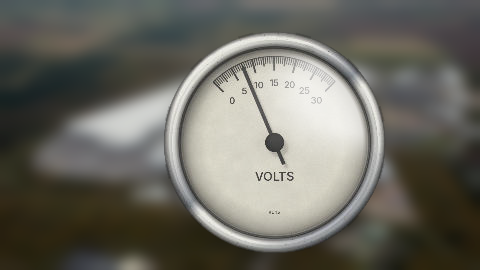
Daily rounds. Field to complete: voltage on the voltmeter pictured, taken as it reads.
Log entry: 7.5 V
